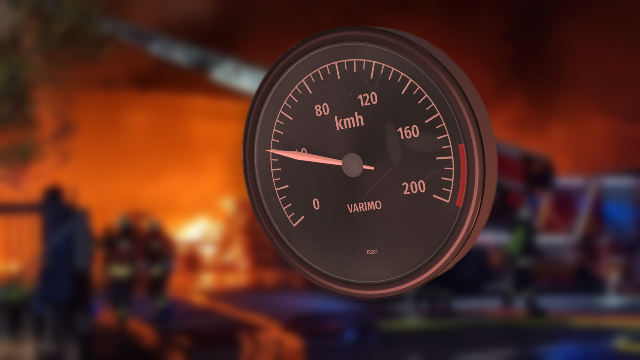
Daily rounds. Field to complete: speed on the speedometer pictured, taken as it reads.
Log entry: 40 km/h
